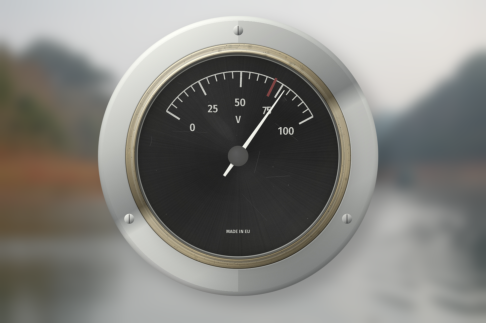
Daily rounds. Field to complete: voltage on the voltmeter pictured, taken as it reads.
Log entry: 77.5 V
